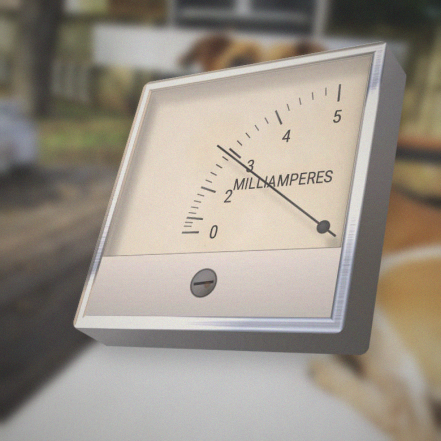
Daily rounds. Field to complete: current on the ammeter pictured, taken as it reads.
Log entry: 2.9 mA
